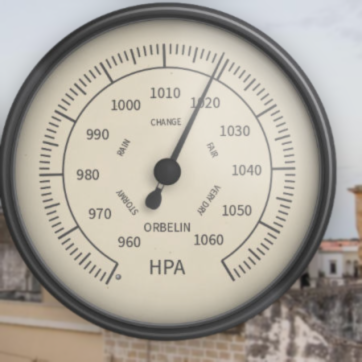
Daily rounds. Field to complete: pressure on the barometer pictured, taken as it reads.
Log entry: 1019 hPa
